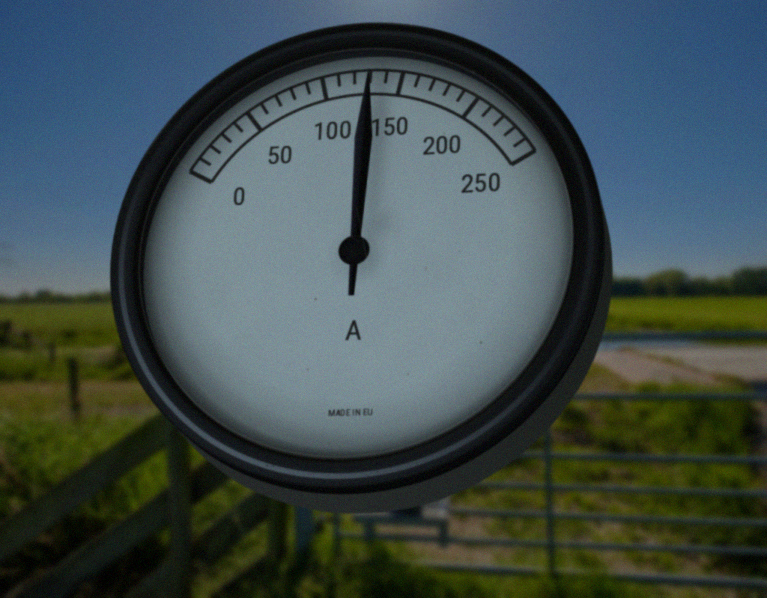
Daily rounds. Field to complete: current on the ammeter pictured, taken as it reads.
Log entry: 130 A
